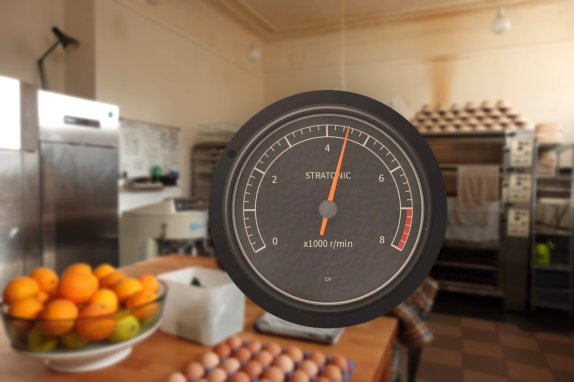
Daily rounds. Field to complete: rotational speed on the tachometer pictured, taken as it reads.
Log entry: 4500 rpm
